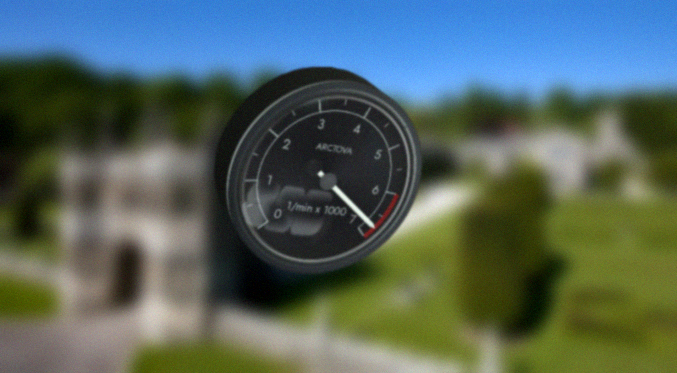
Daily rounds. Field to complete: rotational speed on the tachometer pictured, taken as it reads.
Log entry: 6750 rpm
